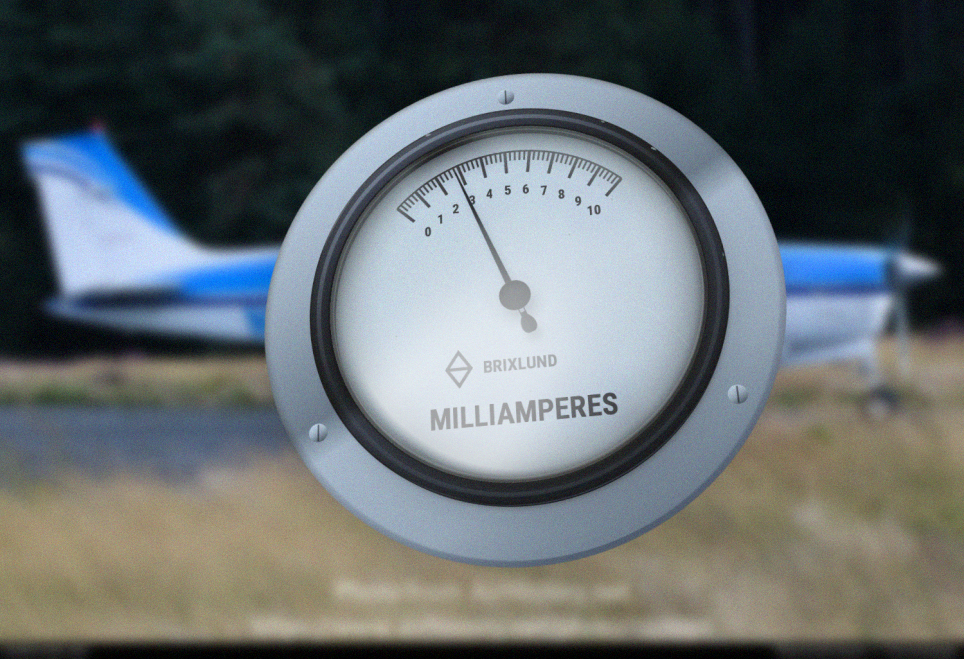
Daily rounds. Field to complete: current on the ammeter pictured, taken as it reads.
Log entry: 2.8 mA
